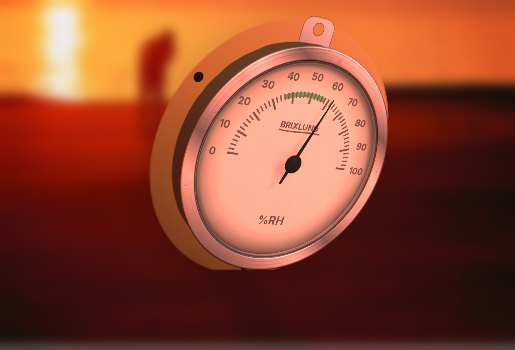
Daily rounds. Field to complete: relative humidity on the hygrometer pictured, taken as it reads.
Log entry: 60 %
